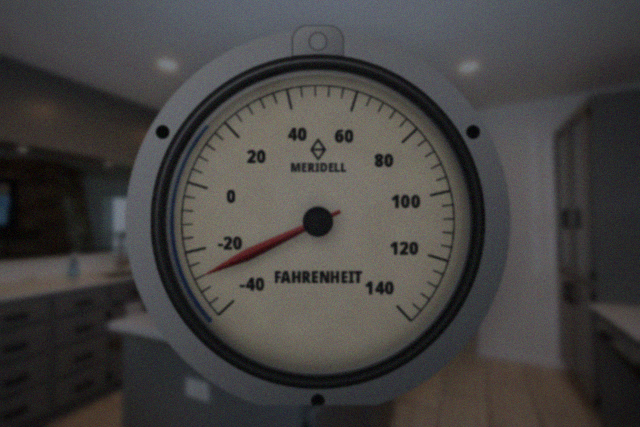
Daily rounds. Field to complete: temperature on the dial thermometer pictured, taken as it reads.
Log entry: -28 °F
